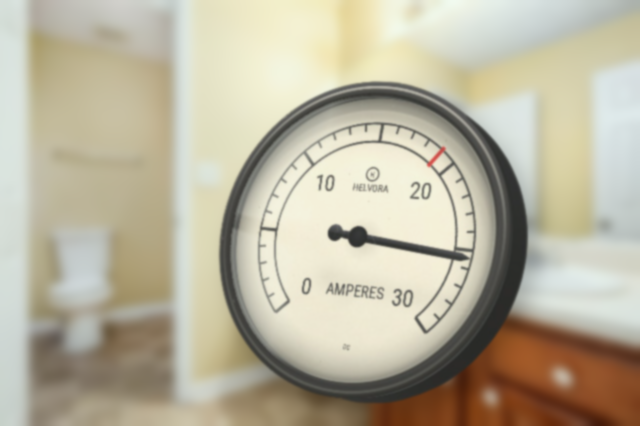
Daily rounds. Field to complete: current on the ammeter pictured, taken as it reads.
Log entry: 25.5 A
